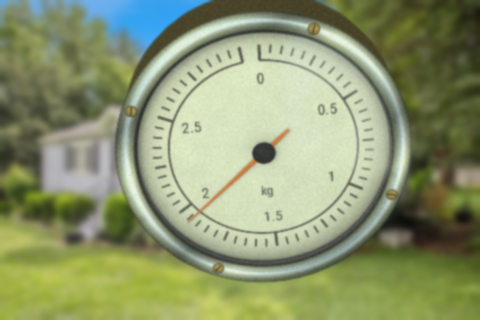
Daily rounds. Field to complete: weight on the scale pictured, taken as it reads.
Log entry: 1.95 kg
